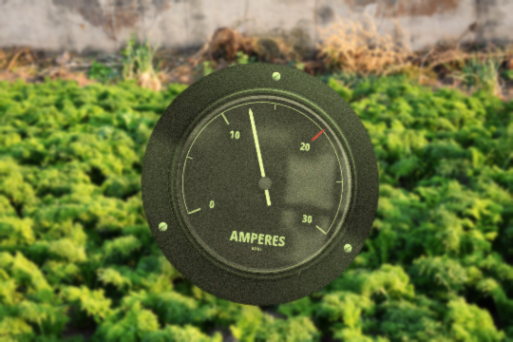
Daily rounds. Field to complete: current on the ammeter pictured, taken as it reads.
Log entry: 12.5 A
